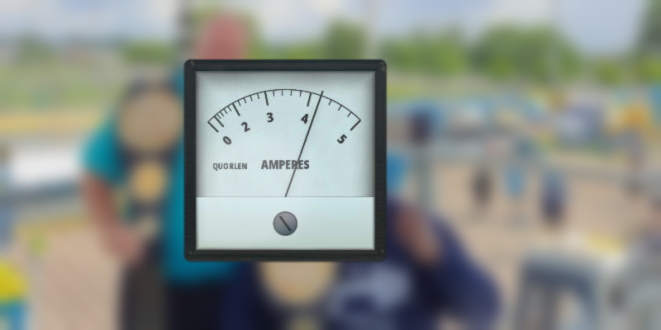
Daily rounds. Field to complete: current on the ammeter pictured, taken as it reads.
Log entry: 4.2 A
